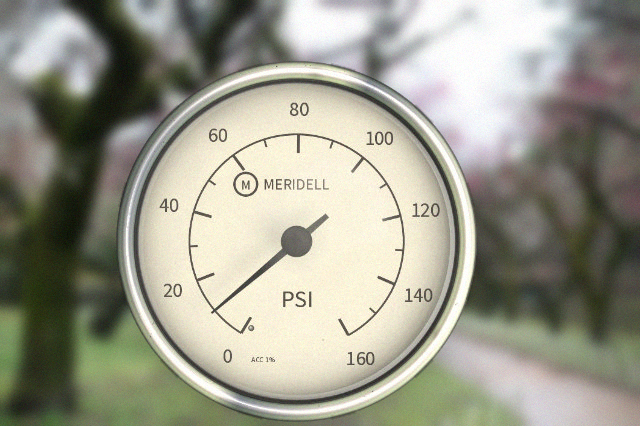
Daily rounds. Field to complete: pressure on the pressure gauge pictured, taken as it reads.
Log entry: 10 psi
